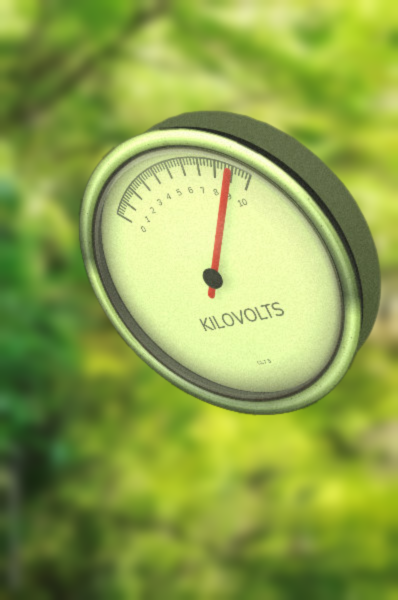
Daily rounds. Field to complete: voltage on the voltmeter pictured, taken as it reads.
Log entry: 9 kV
